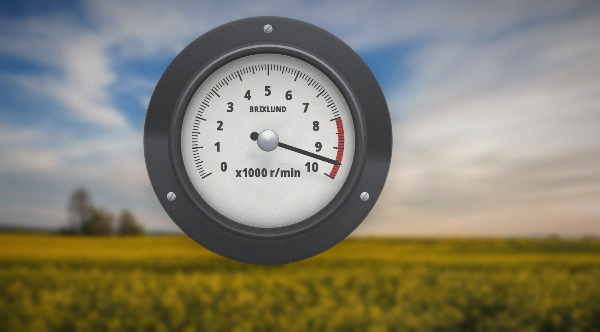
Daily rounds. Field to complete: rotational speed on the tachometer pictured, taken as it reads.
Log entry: 9500 rpm
